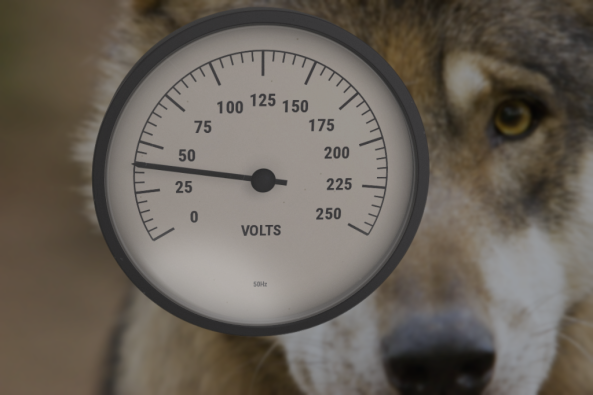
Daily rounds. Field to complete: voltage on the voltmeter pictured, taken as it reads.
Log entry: 40 V
